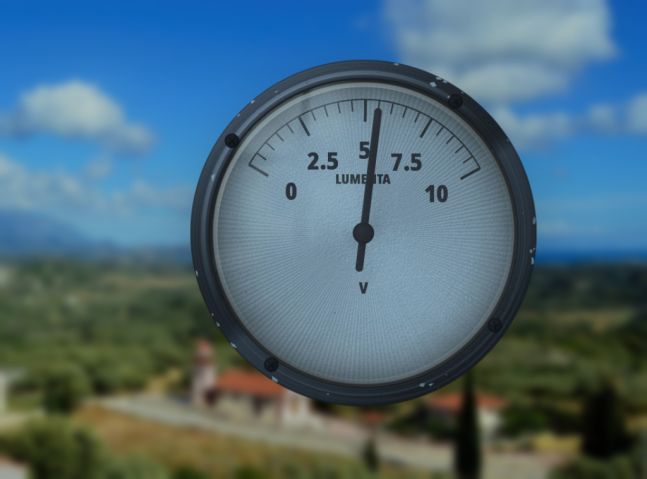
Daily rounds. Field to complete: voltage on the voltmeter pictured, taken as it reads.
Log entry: 5.5 V
